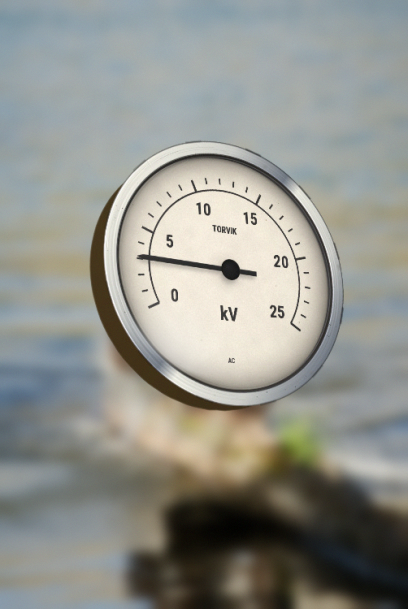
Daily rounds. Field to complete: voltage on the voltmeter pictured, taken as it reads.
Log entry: 3 kV
